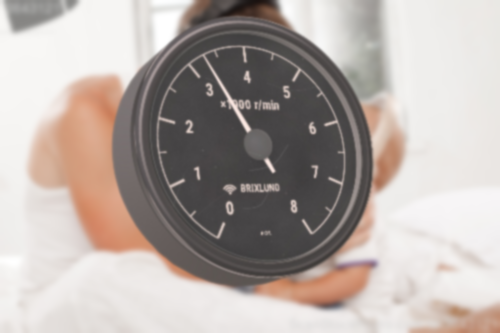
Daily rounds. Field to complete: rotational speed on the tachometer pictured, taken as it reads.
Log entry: 3250 rpm
